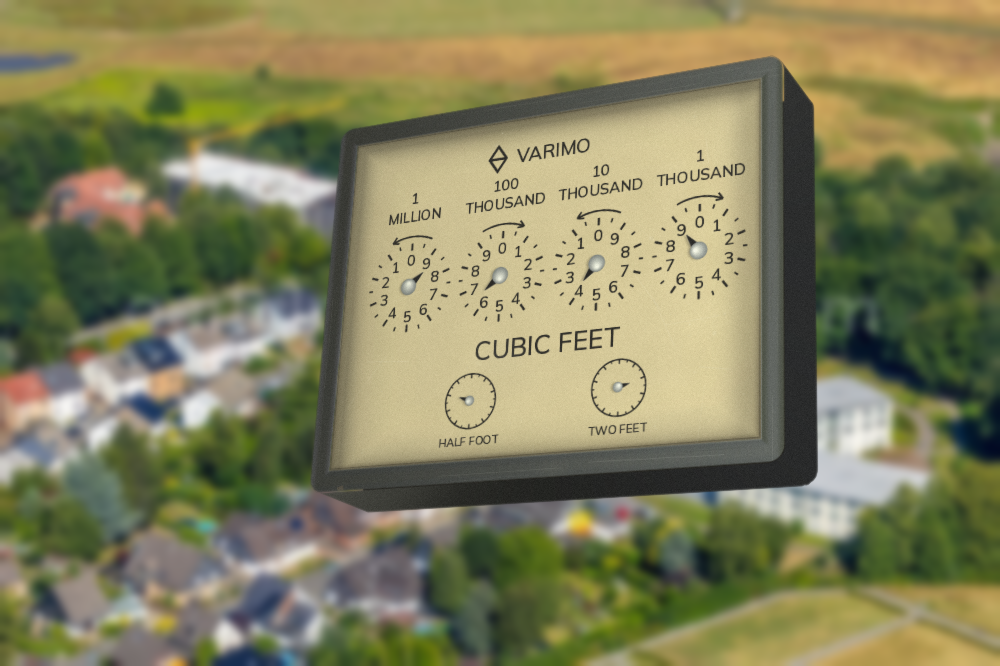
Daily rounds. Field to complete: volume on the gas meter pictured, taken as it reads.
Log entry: 863900 ft³
